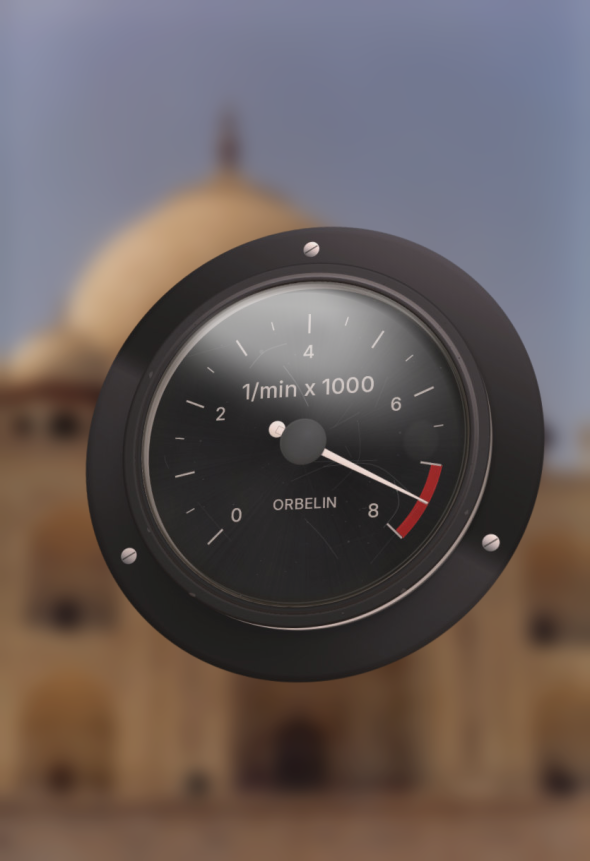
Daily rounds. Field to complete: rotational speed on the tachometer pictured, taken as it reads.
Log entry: 7500 rpm
